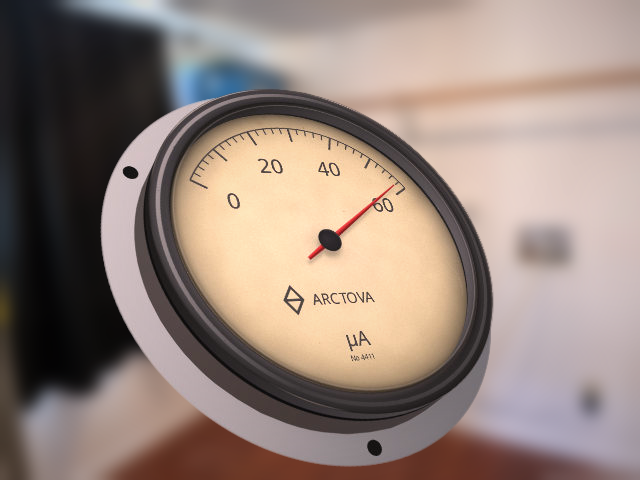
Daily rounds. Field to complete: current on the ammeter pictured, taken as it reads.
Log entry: 58 µA
